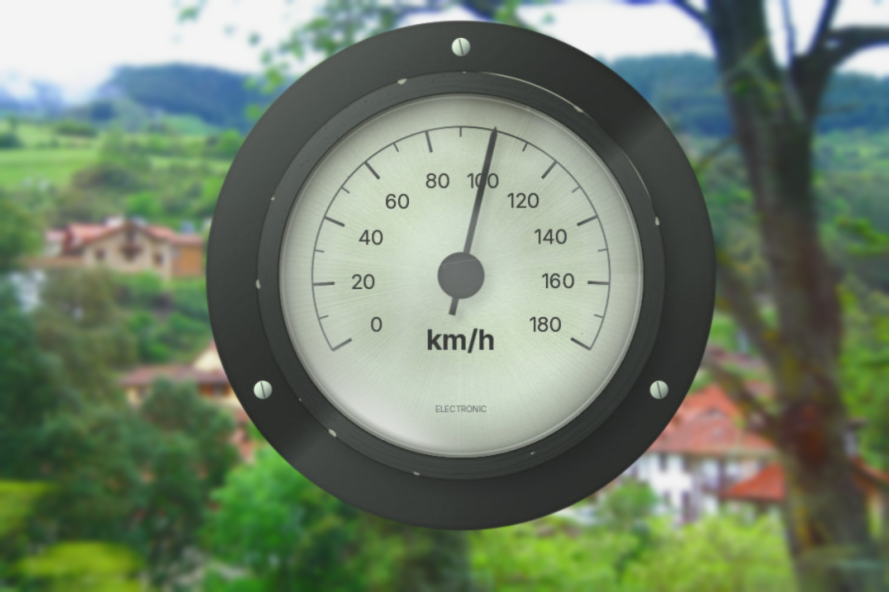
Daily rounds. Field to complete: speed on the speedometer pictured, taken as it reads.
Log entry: 100 km/h
